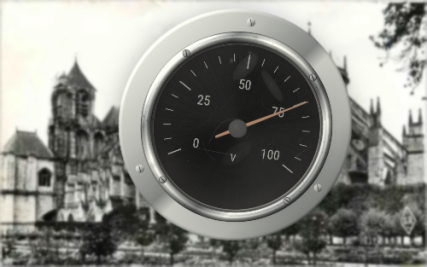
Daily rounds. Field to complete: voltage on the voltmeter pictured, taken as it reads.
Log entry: 75 V
